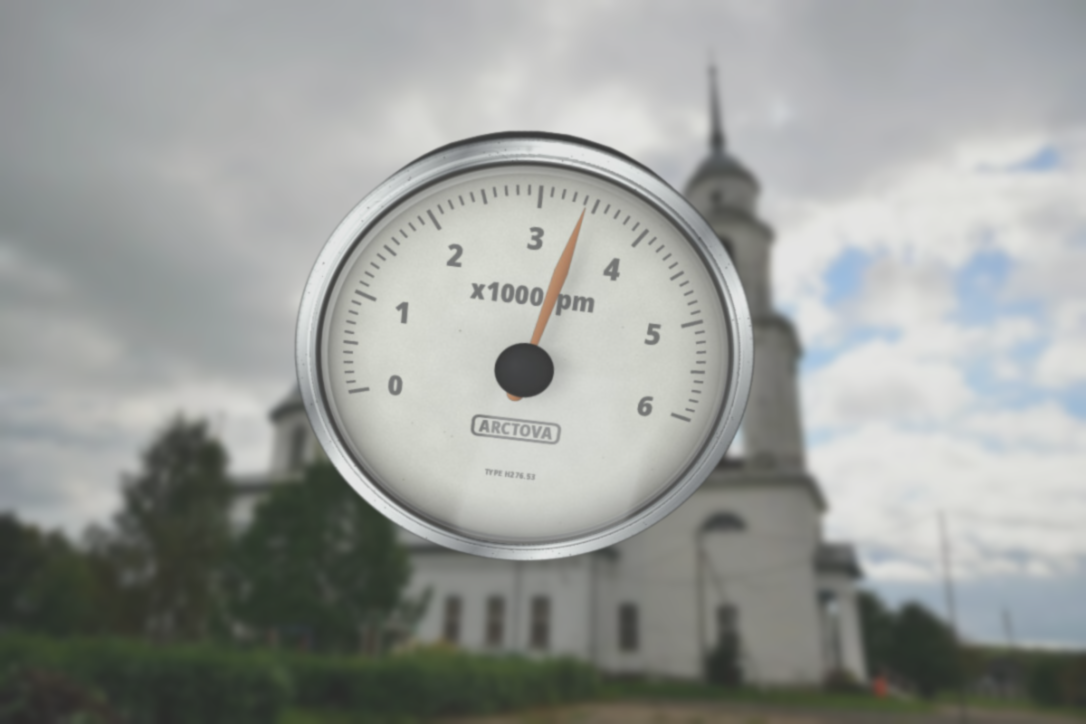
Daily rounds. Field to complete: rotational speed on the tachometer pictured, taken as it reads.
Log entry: 3400 rpm
